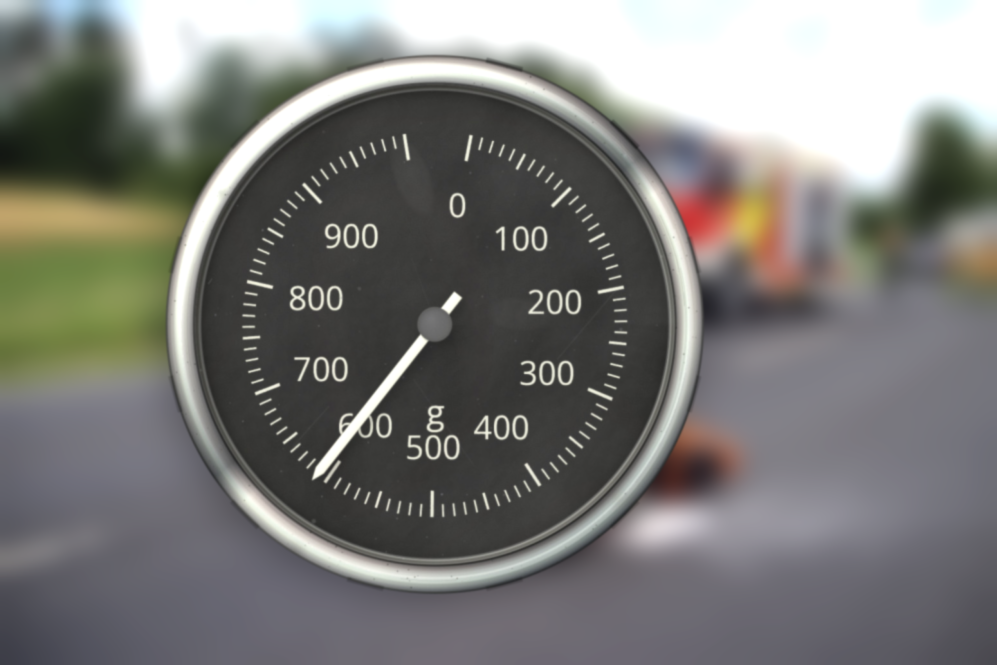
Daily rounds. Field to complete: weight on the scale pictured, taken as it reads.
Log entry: 610 g
